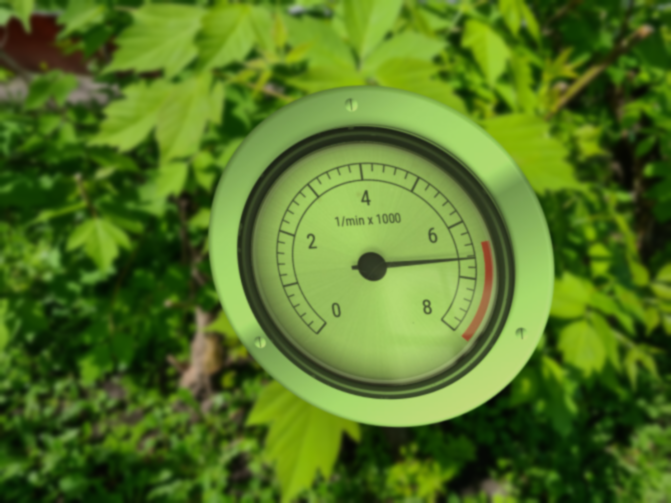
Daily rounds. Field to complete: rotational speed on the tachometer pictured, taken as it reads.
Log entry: 6600 rpm
